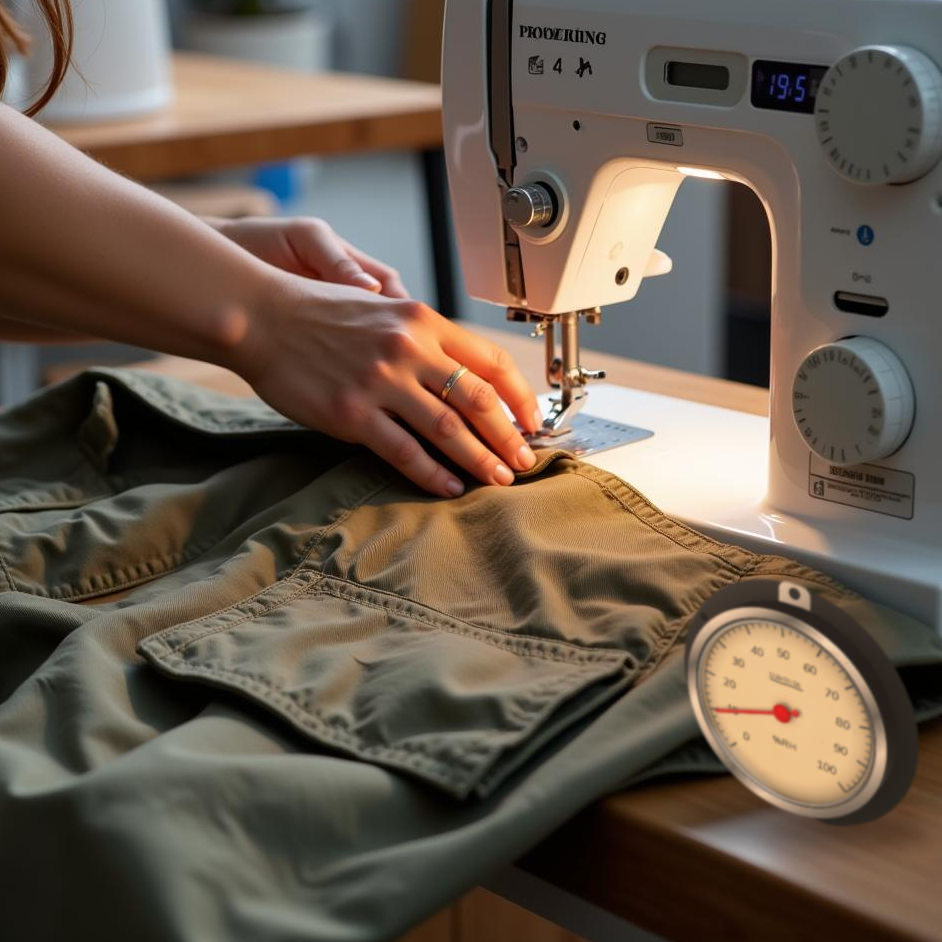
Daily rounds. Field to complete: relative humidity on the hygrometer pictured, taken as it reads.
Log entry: 10 %
